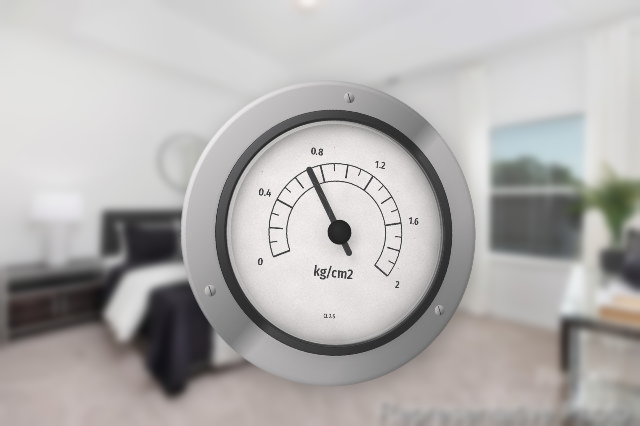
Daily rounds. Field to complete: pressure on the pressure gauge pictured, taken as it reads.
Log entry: 0.7 kg/cm²
